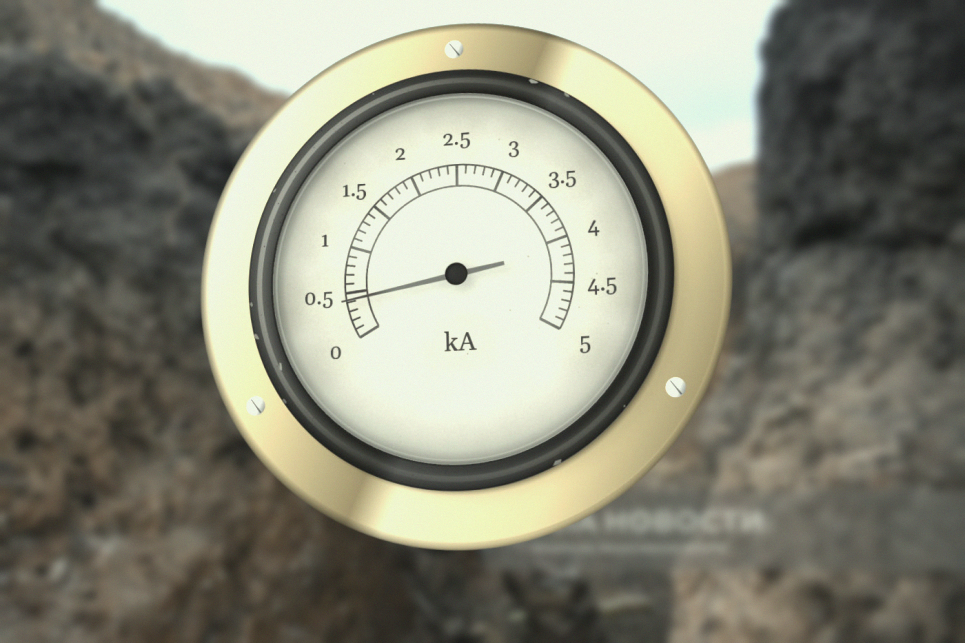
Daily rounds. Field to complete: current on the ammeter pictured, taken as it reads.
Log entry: 0.4 kA
